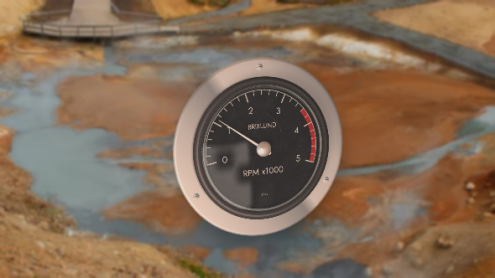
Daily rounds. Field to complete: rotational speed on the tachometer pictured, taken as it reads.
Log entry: 1100 rpm
